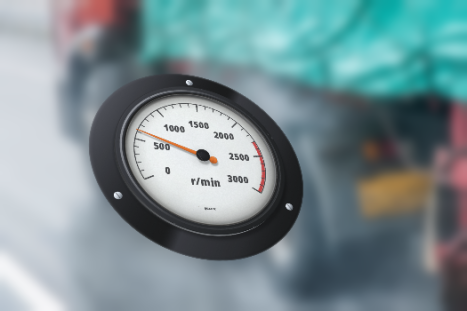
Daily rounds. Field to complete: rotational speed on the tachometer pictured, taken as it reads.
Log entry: 600 rpm
